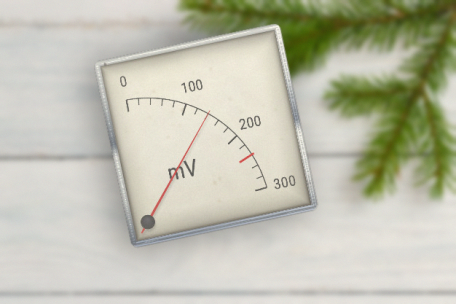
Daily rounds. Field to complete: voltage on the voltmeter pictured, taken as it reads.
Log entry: 140 mV
